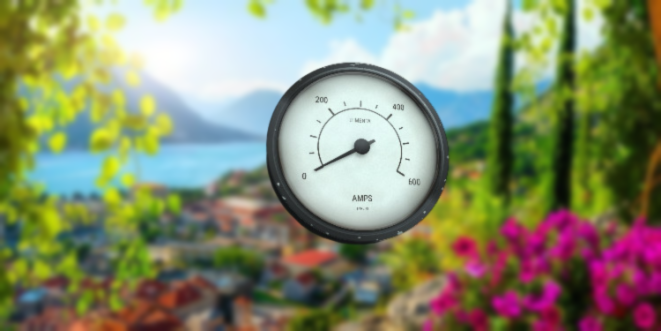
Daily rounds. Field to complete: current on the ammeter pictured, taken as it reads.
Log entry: 0 A
